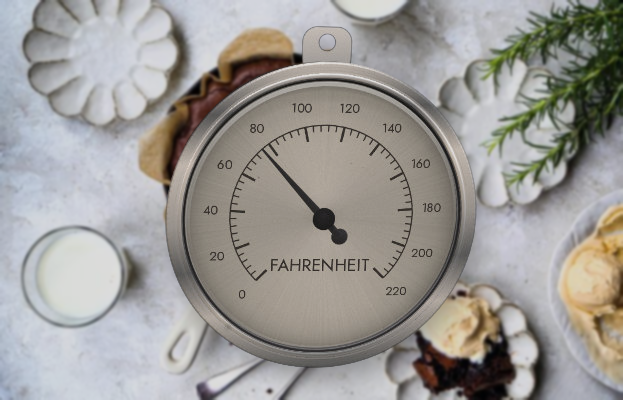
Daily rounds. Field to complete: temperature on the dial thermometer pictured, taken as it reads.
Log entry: 76 °F
